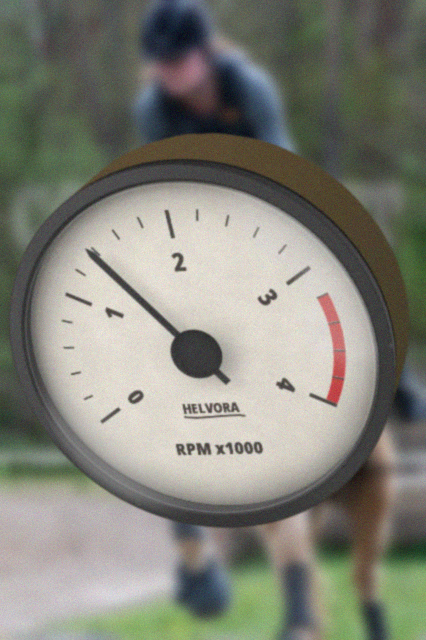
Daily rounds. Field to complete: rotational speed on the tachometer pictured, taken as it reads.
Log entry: 1400 rpm
